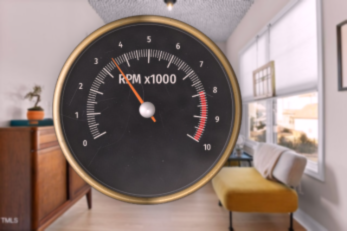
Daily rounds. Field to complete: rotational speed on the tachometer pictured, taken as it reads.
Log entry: 3500 rpm
